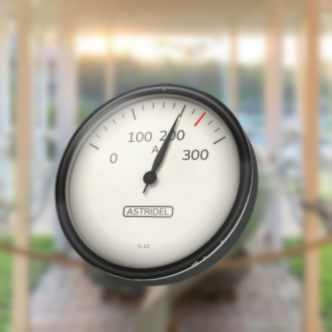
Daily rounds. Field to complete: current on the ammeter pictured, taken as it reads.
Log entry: 200 A
